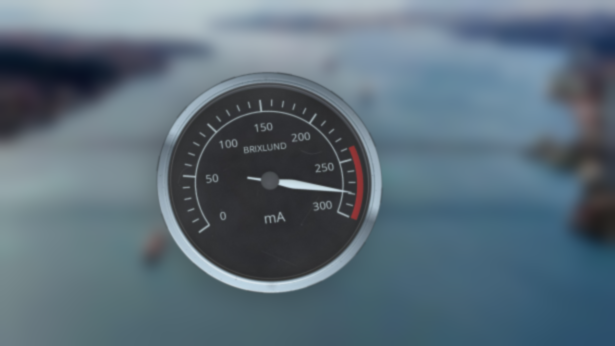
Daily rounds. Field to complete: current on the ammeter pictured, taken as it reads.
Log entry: 280 mA
